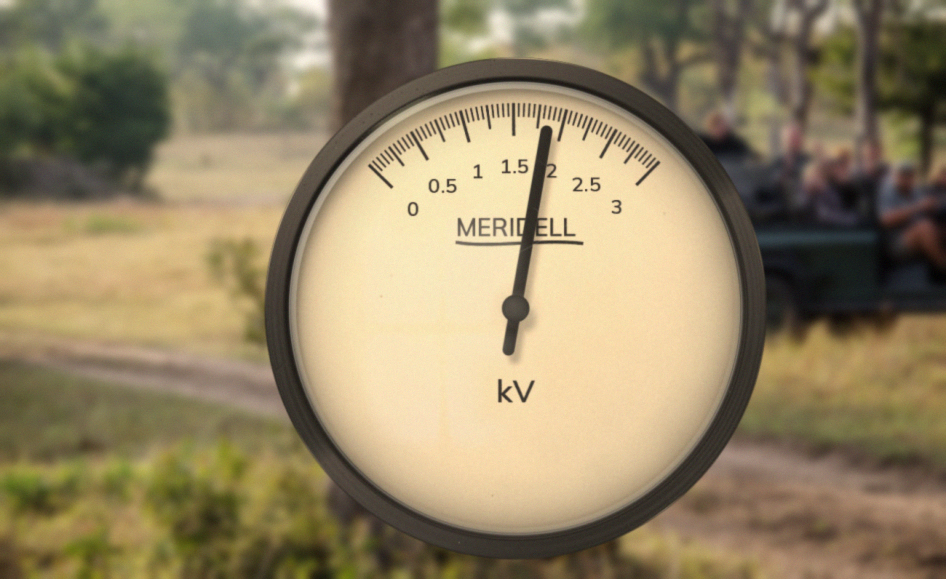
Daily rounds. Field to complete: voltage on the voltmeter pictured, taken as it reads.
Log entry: 1.85 kV
